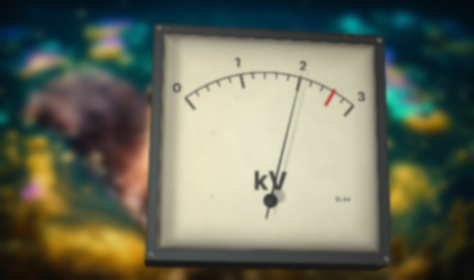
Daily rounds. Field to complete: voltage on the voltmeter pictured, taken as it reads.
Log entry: 2 kV
